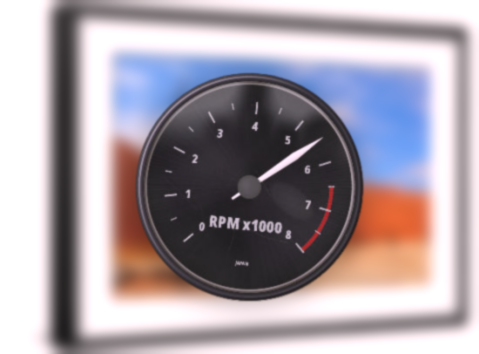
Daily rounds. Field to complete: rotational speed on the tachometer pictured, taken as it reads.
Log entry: 5500 rpm
